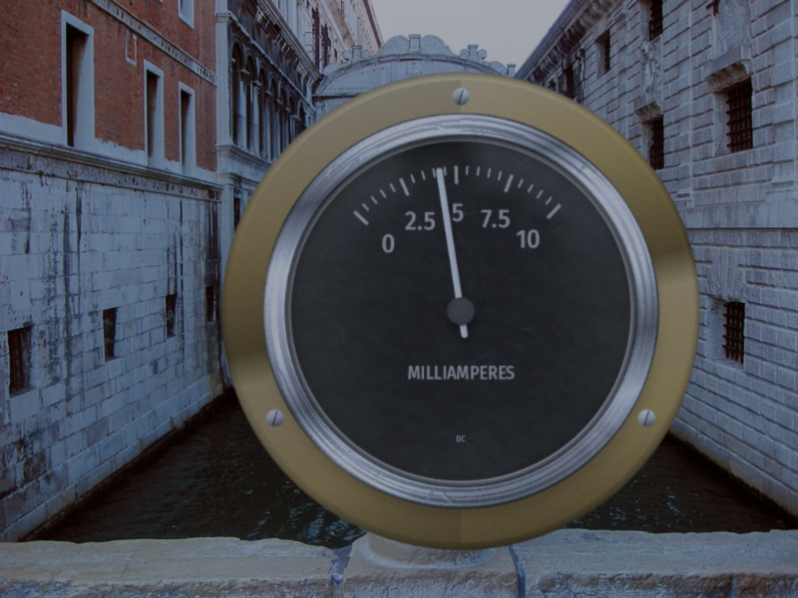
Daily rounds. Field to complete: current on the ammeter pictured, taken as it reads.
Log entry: 4.25 mA
